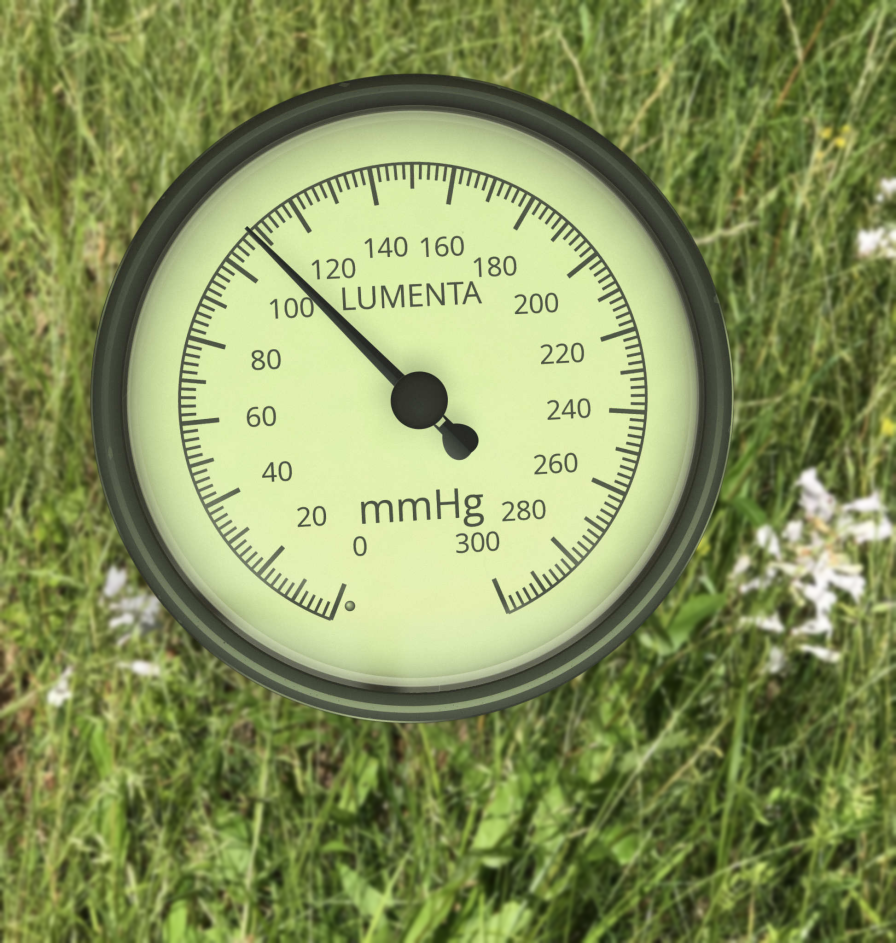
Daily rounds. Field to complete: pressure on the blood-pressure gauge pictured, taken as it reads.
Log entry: 108 mmHg
